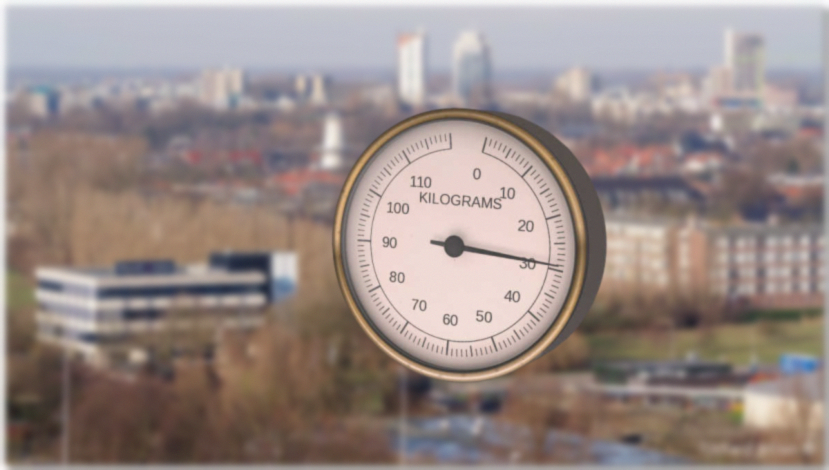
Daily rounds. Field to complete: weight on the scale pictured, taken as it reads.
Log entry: 29 kg
